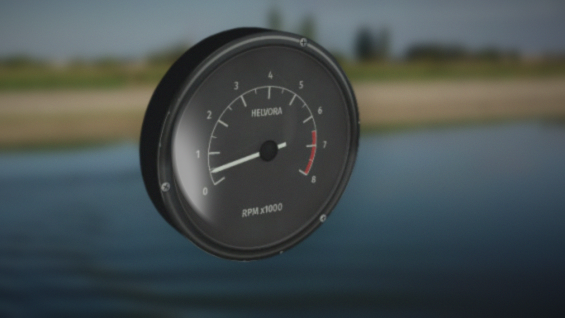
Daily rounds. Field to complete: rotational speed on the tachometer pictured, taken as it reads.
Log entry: 500 rpm
